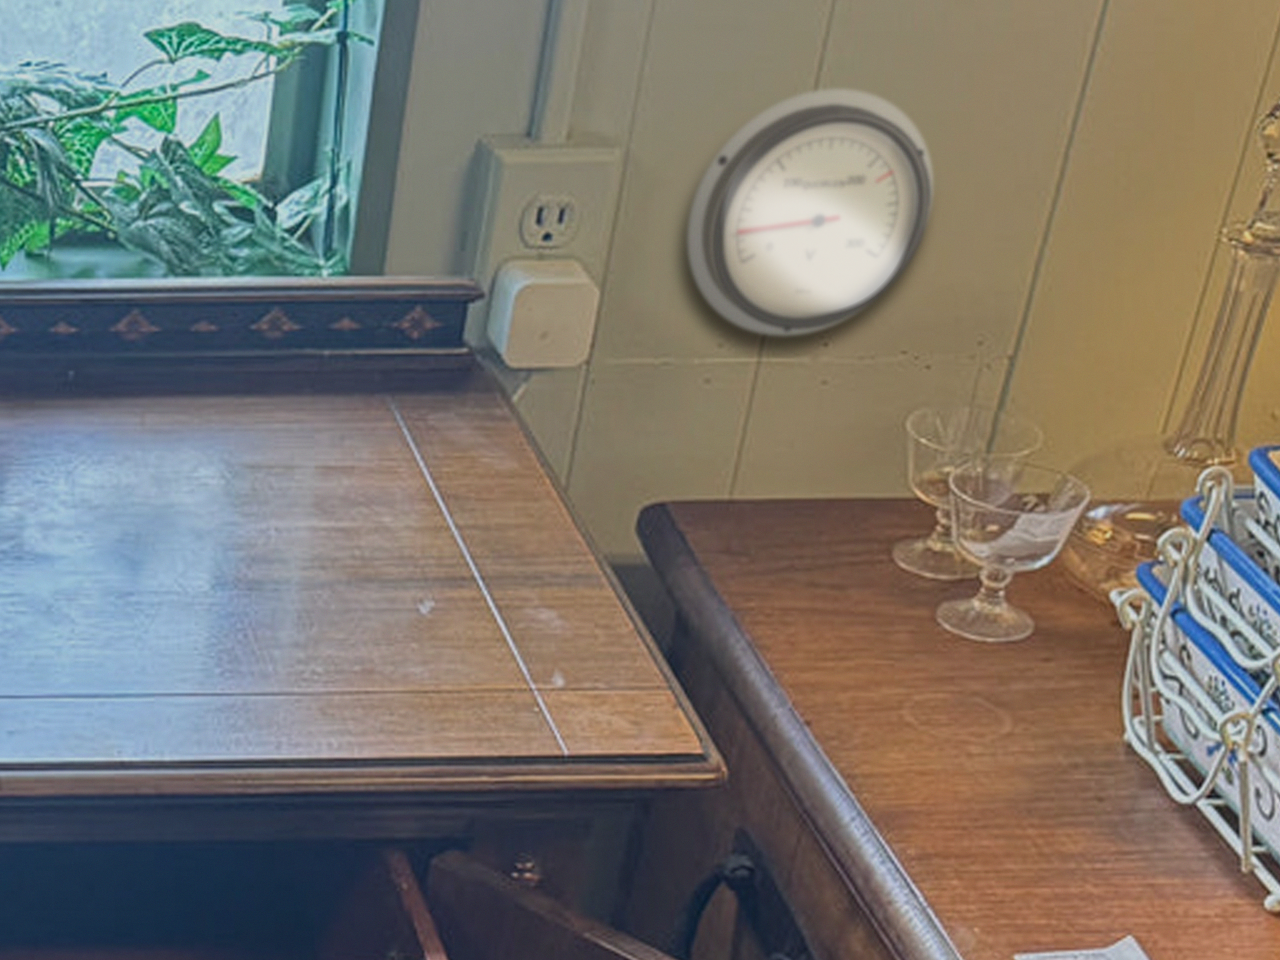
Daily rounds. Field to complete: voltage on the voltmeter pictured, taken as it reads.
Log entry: 30 V
